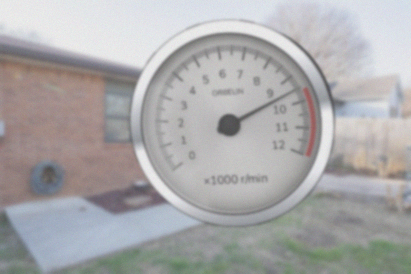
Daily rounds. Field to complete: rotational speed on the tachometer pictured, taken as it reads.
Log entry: 9500 rpm
